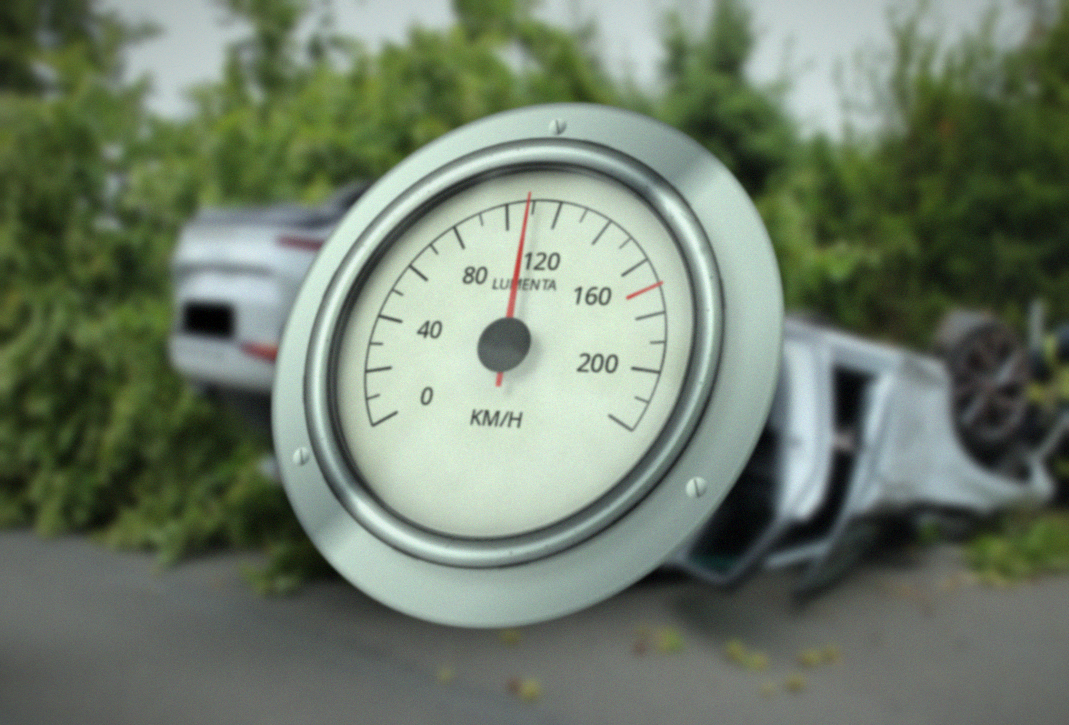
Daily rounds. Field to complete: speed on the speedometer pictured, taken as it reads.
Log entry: 110 km/h
